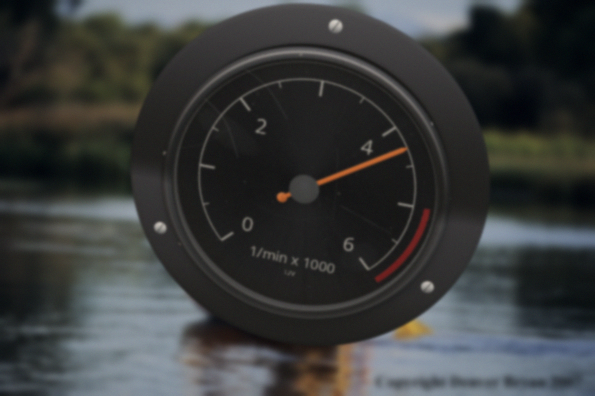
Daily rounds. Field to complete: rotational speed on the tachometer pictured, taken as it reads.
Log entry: 4250 rpm
